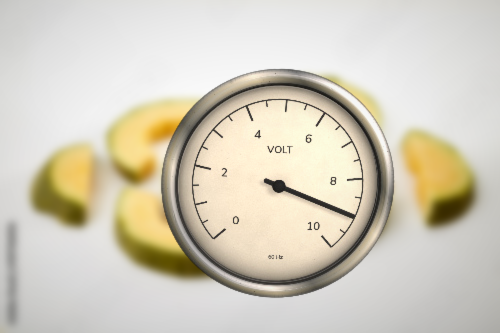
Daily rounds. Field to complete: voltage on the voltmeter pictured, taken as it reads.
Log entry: 9 V
